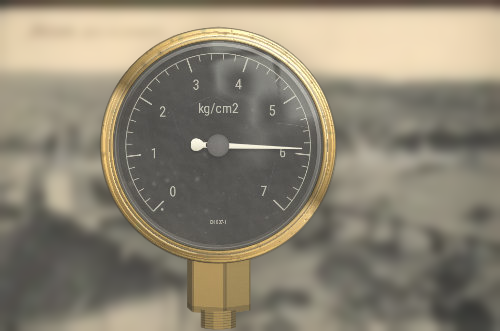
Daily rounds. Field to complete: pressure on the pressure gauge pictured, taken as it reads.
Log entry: 5.9 kg/cm²
